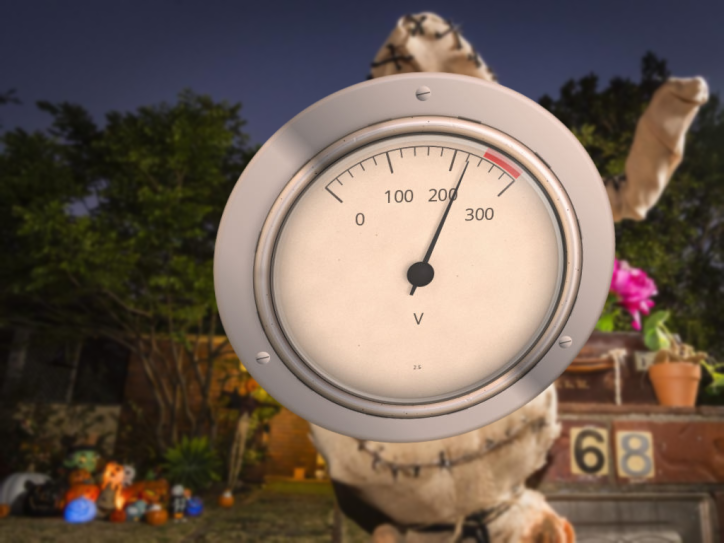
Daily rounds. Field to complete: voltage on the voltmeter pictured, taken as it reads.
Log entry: 220 V
